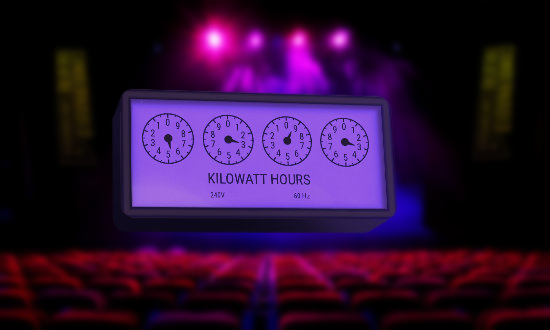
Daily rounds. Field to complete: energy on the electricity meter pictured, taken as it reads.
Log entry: 5293 kWh
